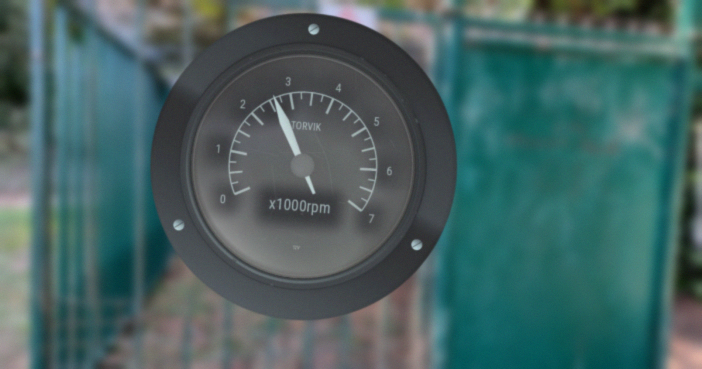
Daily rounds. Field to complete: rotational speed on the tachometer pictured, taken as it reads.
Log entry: 2625 rpm
